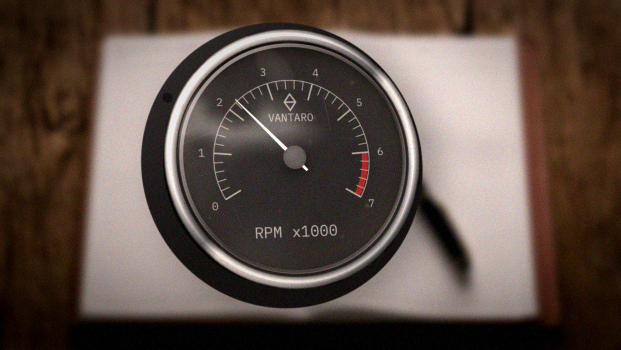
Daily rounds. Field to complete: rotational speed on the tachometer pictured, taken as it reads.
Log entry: 2200 rpm
